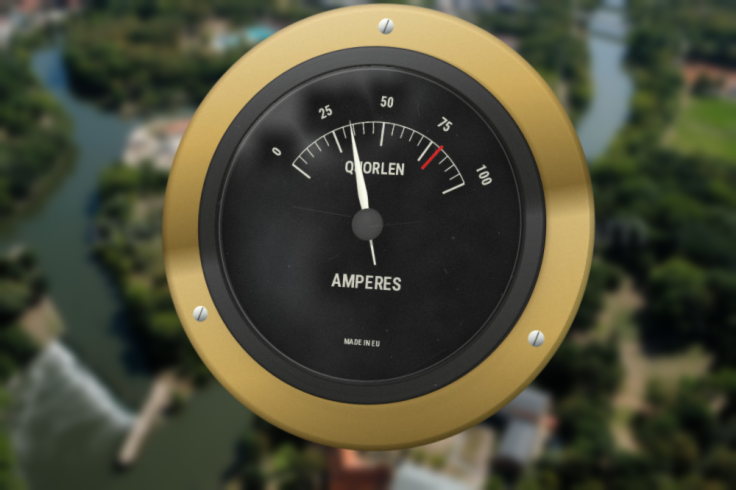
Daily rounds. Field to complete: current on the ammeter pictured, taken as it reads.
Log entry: 35 A
